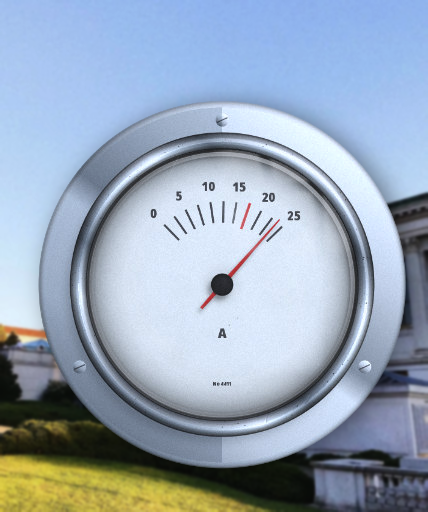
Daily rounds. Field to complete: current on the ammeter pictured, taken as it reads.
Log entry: 23.75 A
